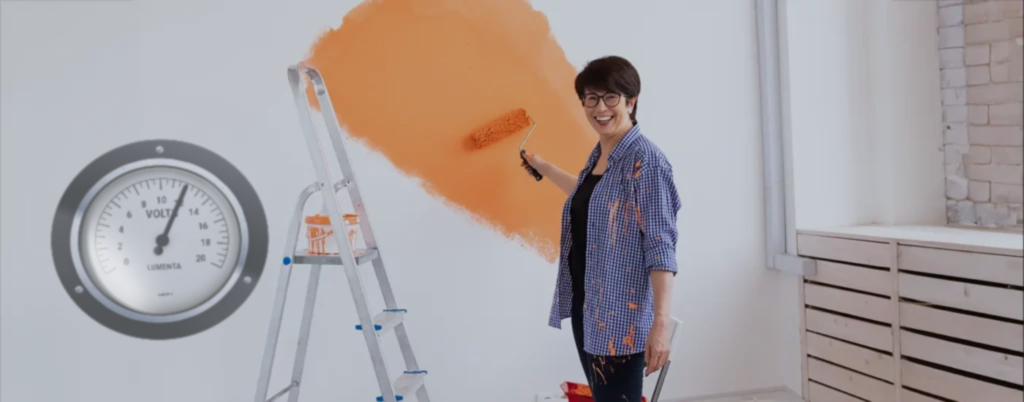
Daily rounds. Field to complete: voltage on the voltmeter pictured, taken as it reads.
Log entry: 12 V
